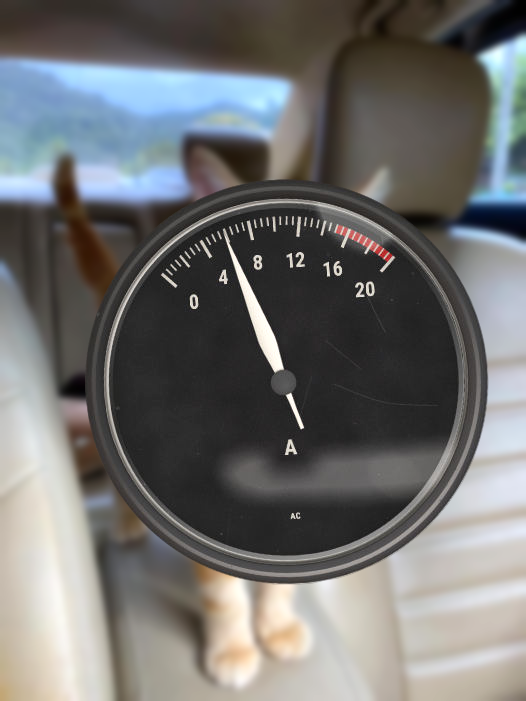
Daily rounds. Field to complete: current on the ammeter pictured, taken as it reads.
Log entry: 6 A
